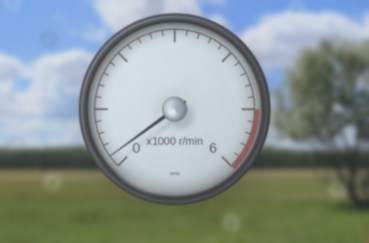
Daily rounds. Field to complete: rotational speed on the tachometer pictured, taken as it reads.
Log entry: 200 rpm
